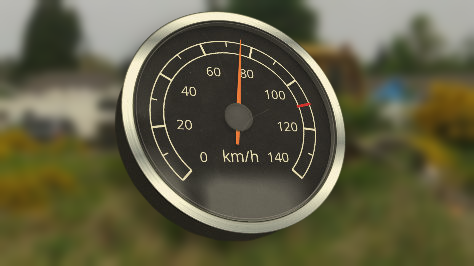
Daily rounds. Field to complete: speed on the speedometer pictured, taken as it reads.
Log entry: 75 km/h
